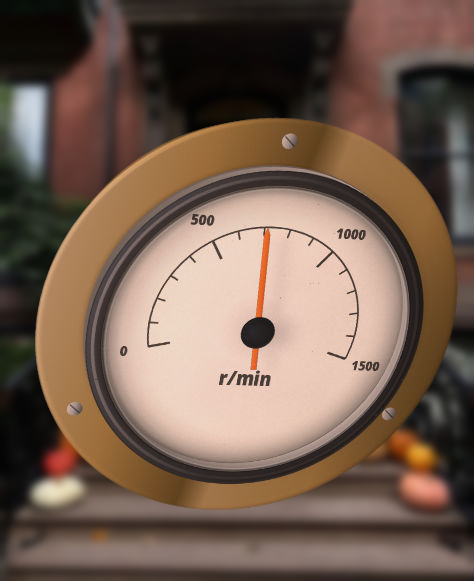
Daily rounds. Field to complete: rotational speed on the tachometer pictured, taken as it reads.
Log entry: 700 rpm
